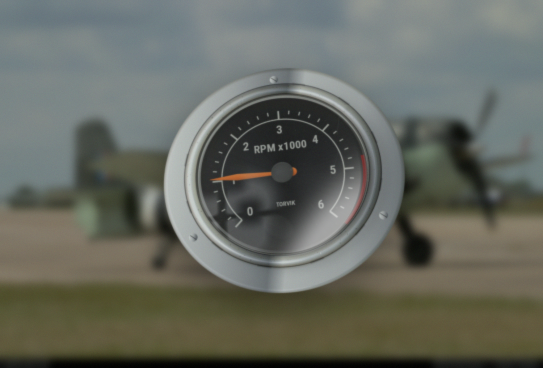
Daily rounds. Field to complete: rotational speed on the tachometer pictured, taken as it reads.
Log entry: 1000 rpm
